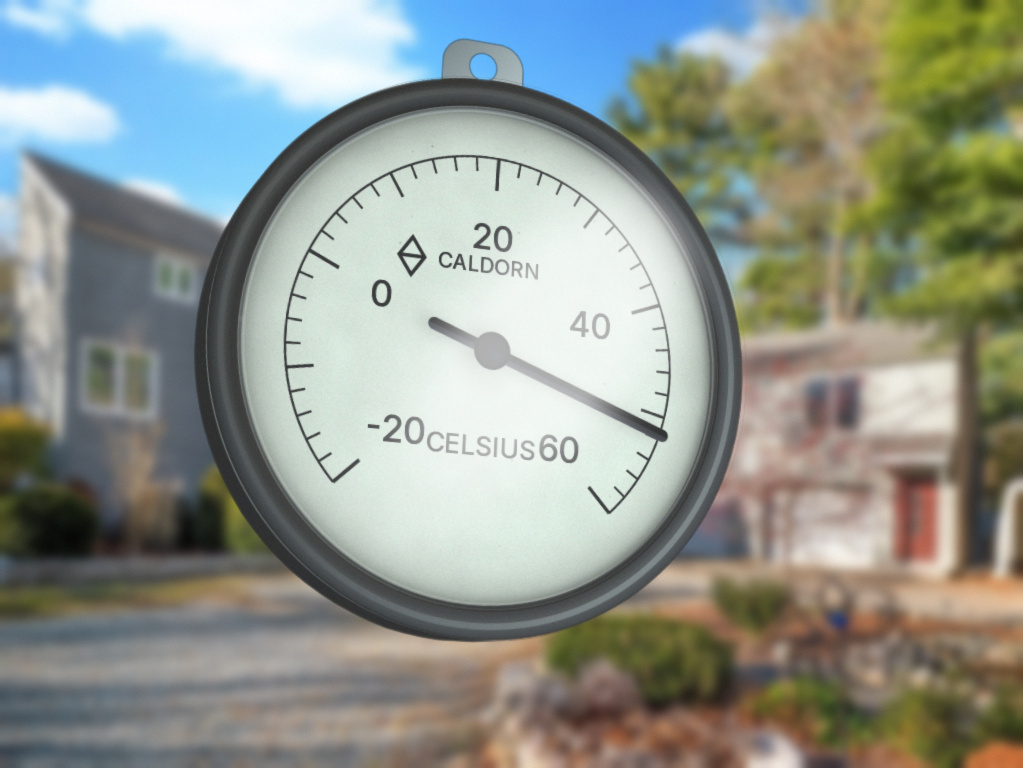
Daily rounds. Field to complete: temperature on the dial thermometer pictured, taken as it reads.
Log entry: 52 °C
